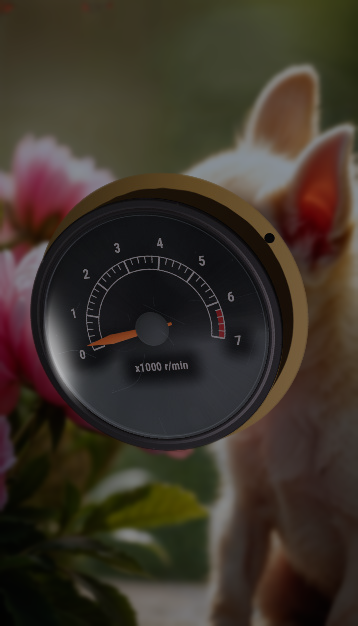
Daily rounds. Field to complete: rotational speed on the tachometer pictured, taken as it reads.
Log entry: 200 rpm
